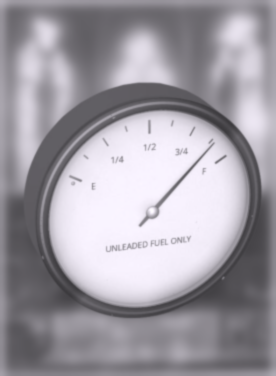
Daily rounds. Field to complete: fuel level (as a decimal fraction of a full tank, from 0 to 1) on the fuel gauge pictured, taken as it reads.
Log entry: 0.875
